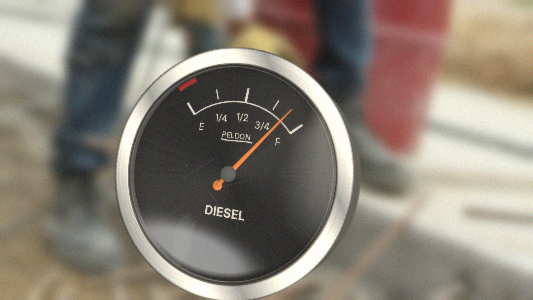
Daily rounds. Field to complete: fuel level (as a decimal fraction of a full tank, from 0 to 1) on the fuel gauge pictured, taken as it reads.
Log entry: 0.875
